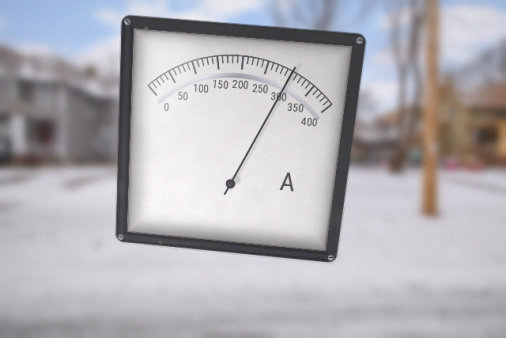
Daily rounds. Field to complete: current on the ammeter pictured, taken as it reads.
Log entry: 300 A
